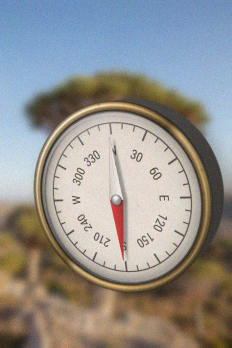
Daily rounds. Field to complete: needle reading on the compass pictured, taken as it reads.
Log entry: 180 °
